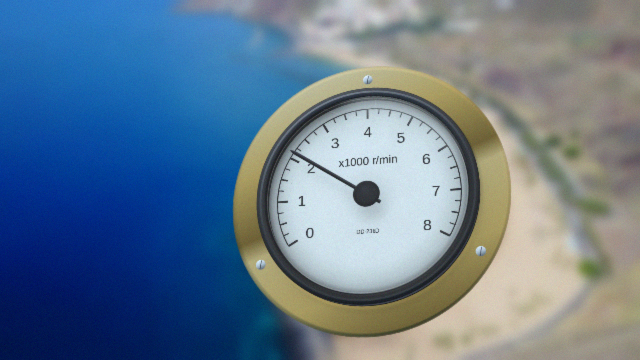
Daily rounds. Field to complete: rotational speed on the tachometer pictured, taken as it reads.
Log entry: 2125 rpm
